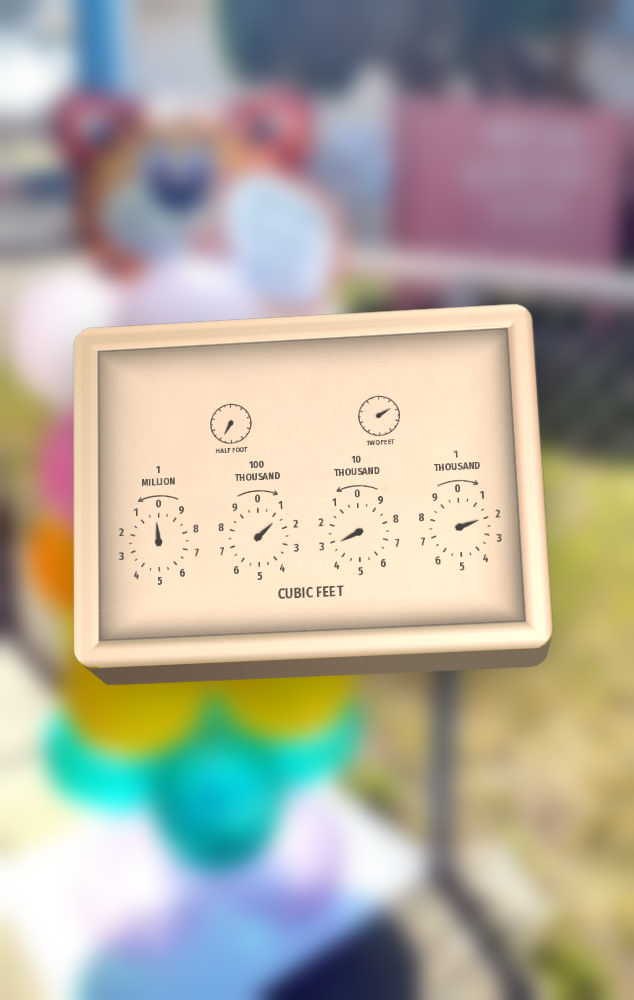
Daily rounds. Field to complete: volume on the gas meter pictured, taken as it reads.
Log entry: 13200 ft³
